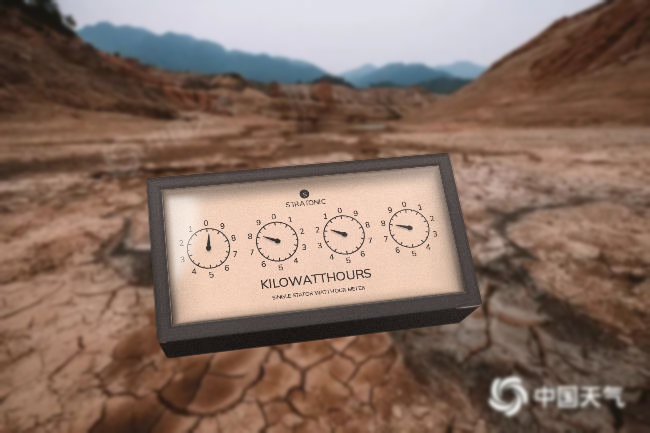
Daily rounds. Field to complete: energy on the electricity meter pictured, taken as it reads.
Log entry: 9818 kWh
